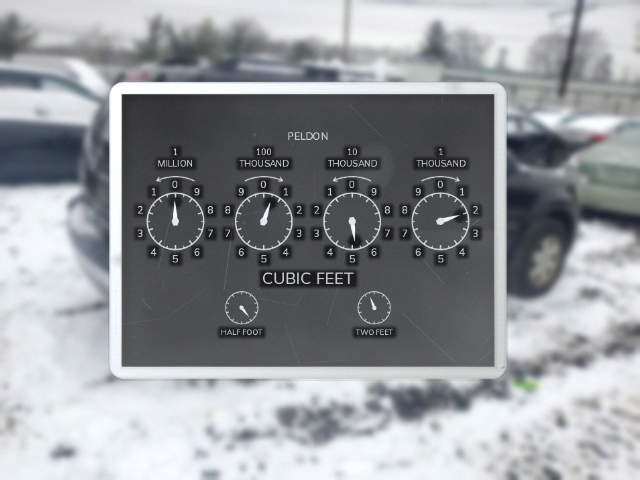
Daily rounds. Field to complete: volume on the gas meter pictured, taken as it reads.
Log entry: 5200 ft³
